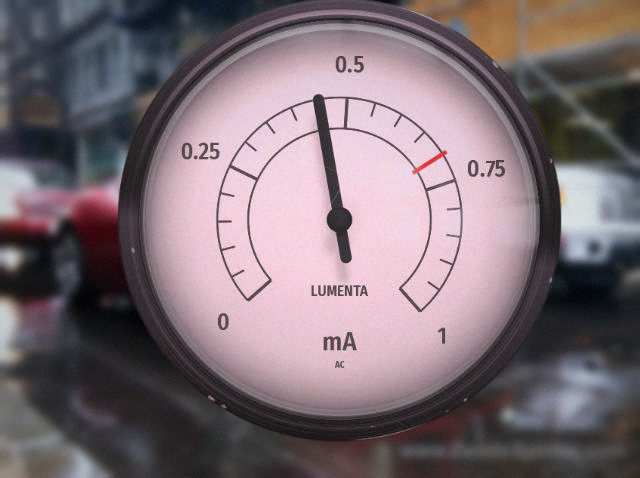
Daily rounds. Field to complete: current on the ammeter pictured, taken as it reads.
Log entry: 0.45 mA
